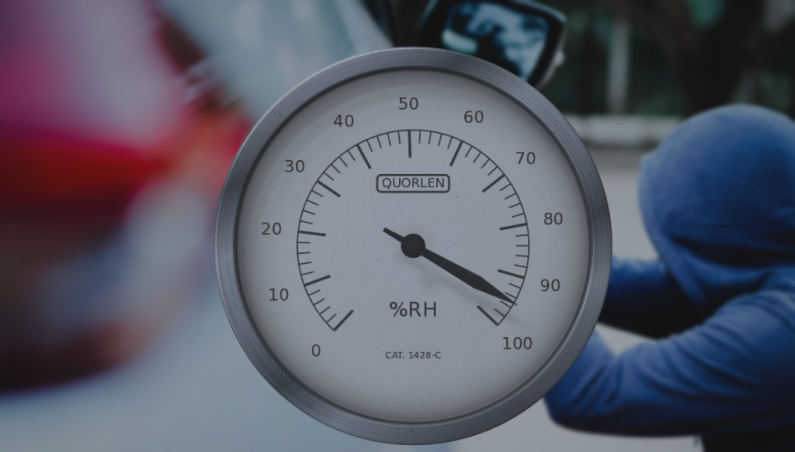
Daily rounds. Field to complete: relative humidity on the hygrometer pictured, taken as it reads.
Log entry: 95 %
